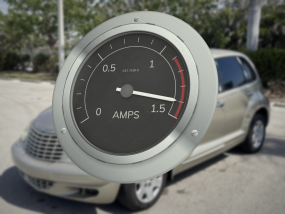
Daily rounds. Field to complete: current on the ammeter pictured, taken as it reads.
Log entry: 1.4 A
